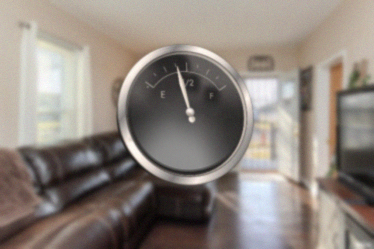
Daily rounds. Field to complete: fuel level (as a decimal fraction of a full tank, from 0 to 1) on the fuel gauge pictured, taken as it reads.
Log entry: 0.375
